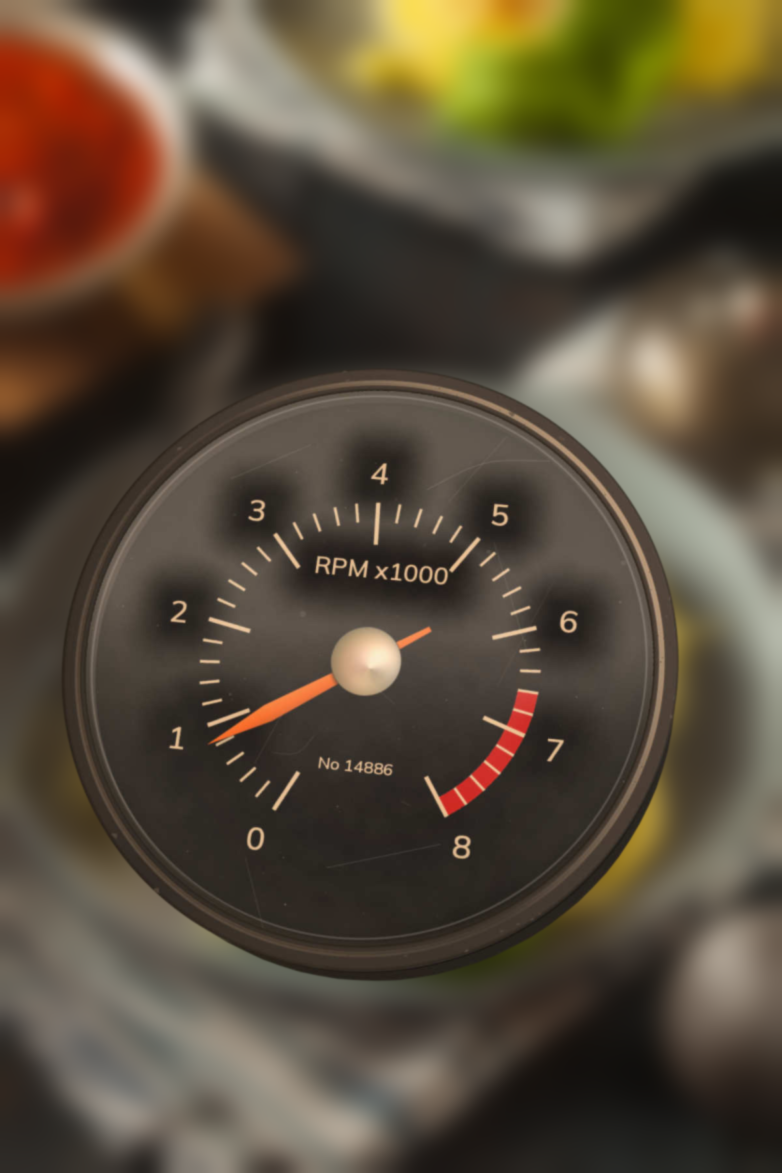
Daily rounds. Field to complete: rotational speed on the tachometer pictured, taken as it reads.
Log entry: 800 rpm
